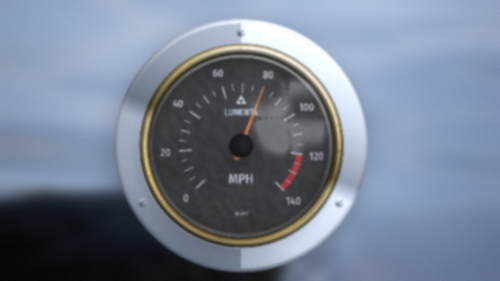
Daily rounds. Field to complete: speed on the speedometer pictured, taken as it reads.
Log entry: 80 mph
